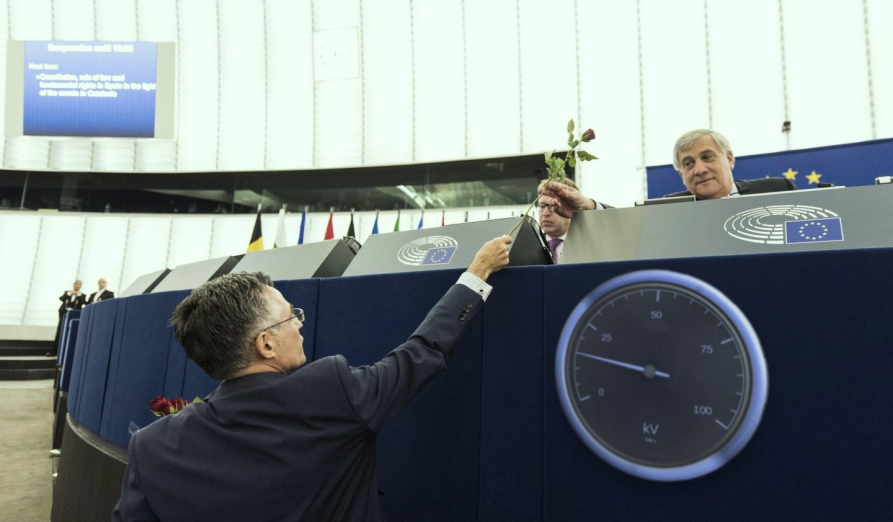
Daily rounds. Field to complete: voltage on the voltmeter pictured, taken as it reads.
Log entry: 15 kV
